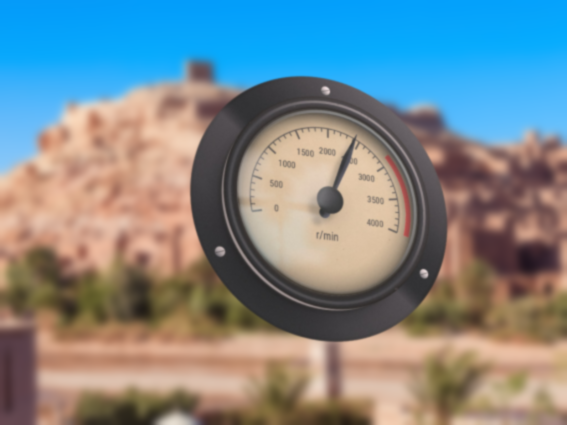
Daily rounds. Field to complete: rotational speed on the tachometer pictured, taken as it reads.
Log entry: 2400 rpm
